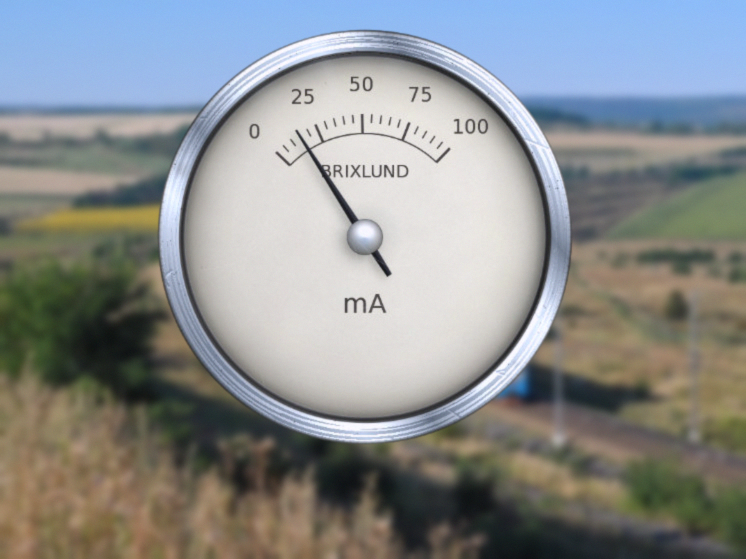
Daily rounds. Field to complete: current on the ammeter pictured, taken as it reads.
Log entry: 15 mA
